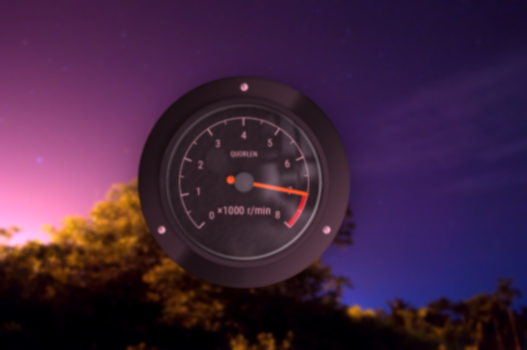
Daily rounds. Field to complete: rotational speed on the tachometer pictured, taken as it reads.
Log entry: 7000 rpm
